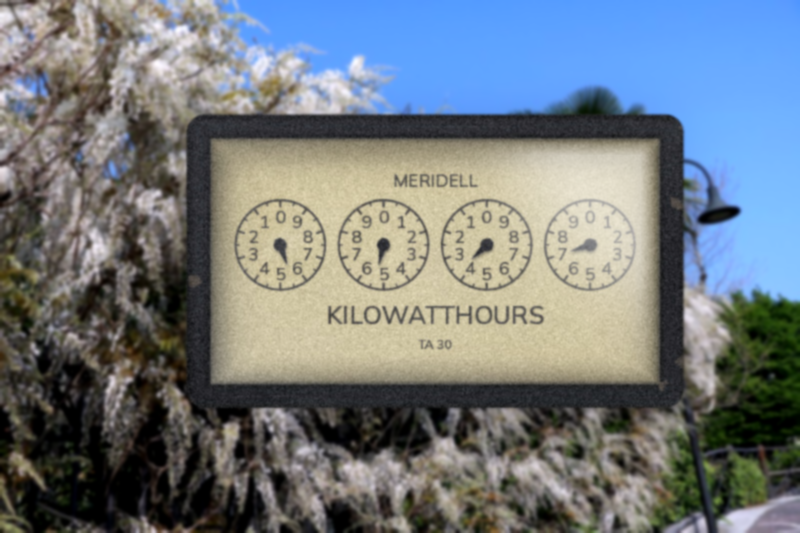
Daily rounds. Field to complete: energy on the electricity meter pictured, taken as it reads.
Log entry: 5537 kWh
